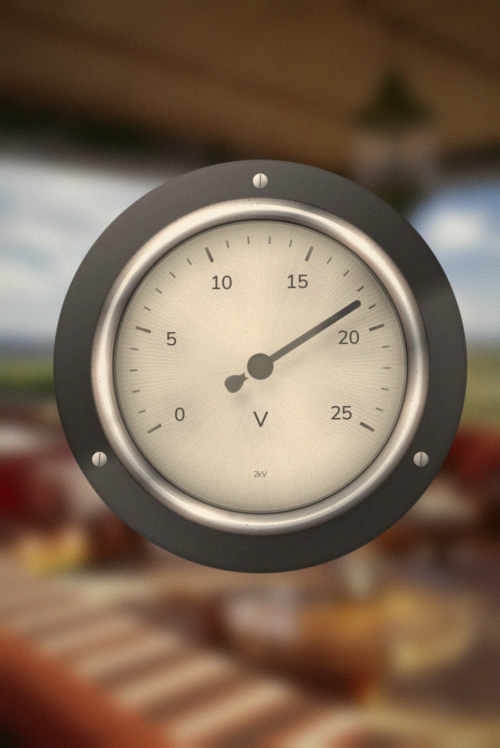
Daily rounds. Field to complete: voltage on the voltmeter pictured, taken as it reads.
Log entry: 18.5 V
